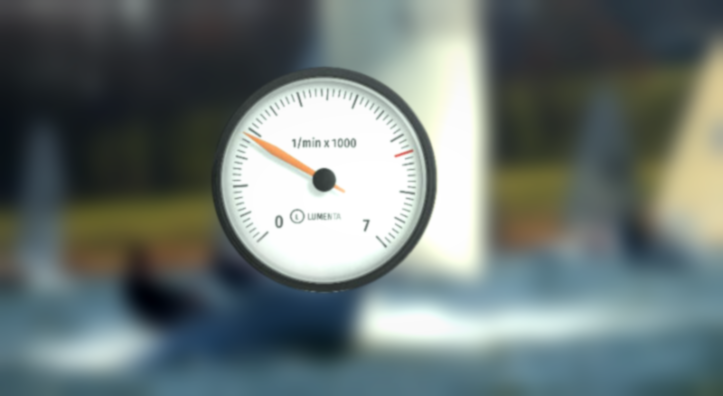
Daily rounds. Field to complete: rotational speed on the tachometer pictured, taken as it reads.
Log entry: 1900 rpm
